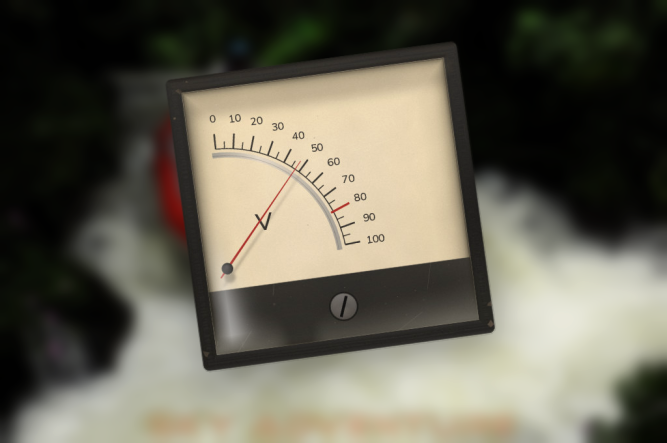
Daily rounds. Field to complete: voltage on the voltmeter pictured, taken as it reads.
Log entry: 47.5 V
